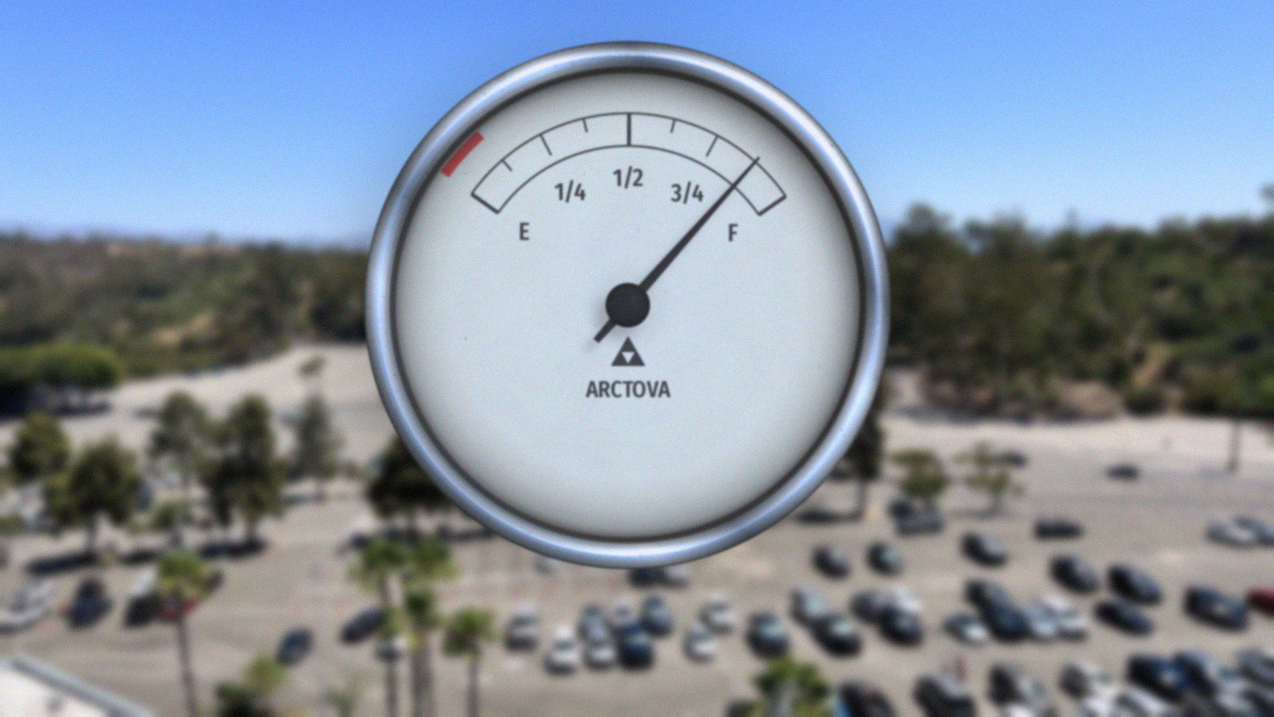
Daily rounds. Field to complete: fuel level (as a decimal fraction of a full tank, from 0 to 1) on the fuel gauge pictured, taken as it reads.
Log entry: 0.875
